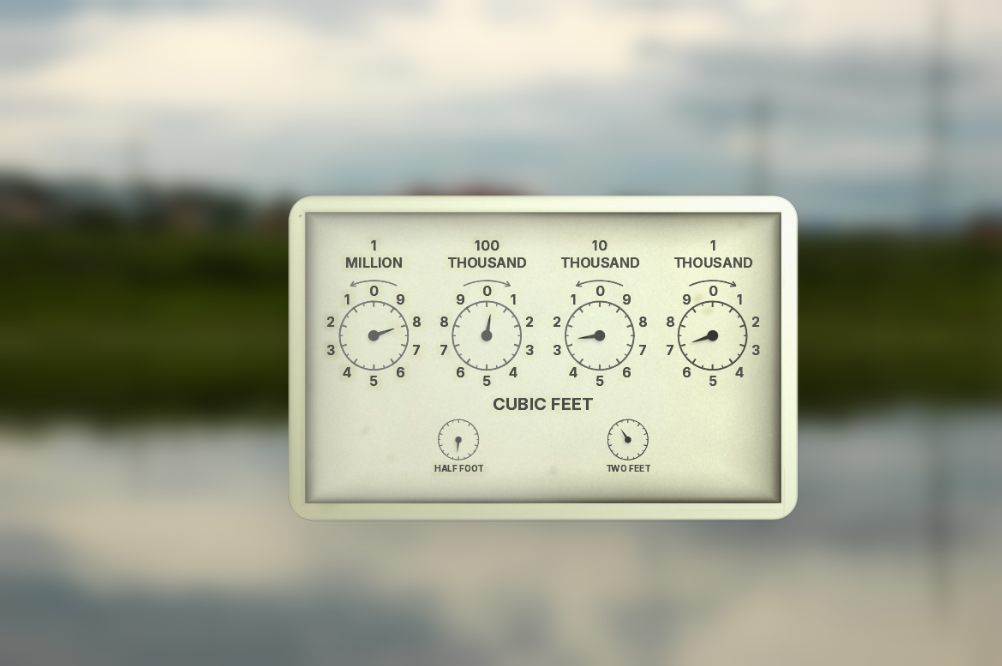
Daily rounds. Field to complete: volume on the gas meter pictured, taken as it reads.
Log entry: 802700 ft³
